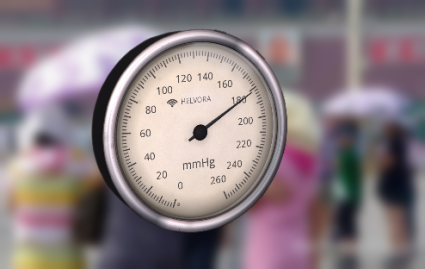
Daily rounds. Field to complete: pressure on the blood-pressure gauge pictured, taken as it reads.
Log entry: 180 mmHg
